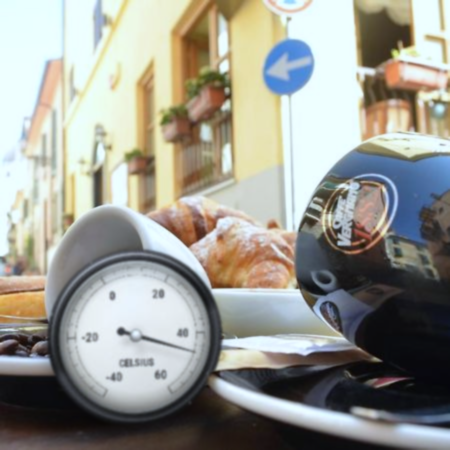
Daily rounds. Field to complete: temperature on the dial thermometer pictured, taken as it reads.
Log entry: 46 °C
